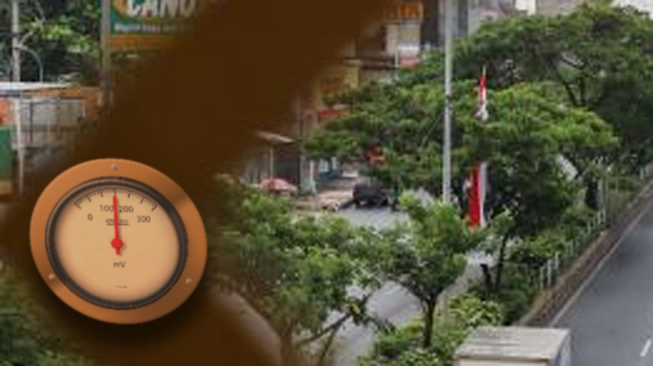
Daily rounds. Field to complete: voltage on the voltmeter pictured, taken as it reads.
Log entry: 150 mV
